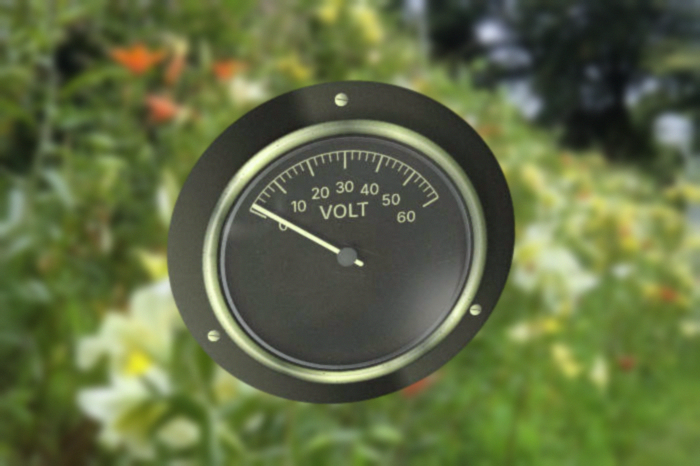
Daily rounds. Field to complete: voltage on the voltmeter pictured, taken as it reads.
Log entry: 2 V
